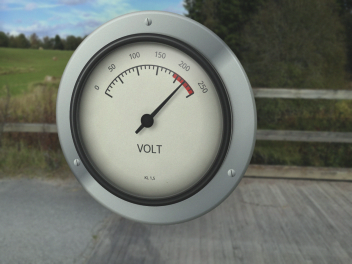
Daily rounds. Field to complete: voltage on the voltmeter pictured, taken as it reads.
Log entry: 220 V
